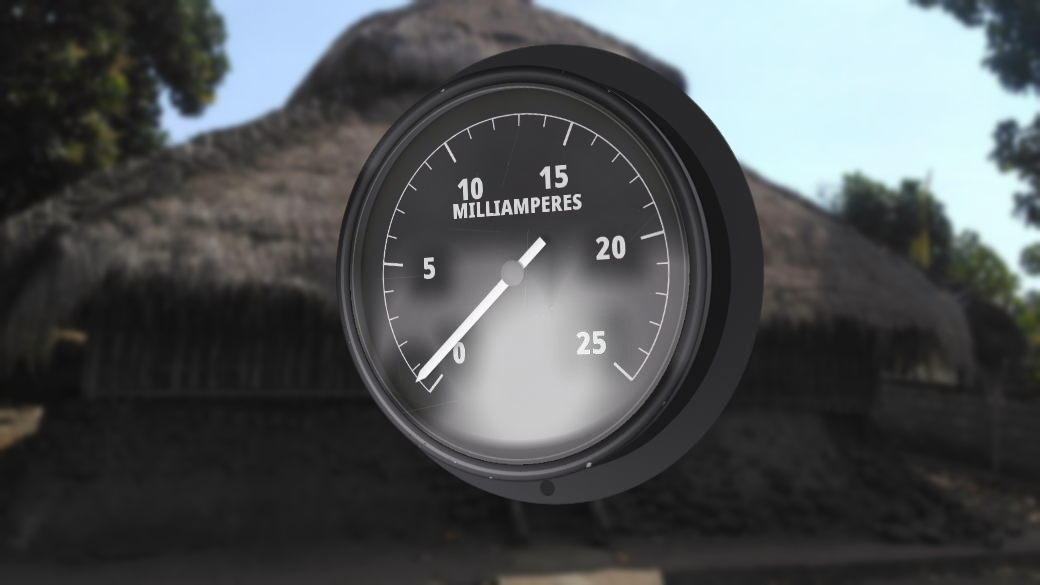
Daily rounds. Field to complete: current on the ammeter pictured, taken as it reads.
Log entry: 0.5 mA
